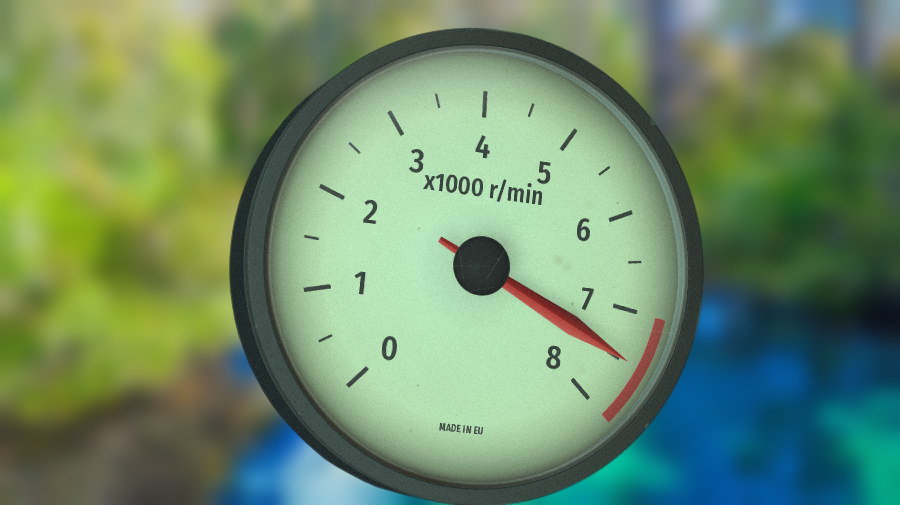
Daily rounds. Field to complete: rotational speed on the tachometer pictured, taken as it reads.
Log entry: 7500 rpm
